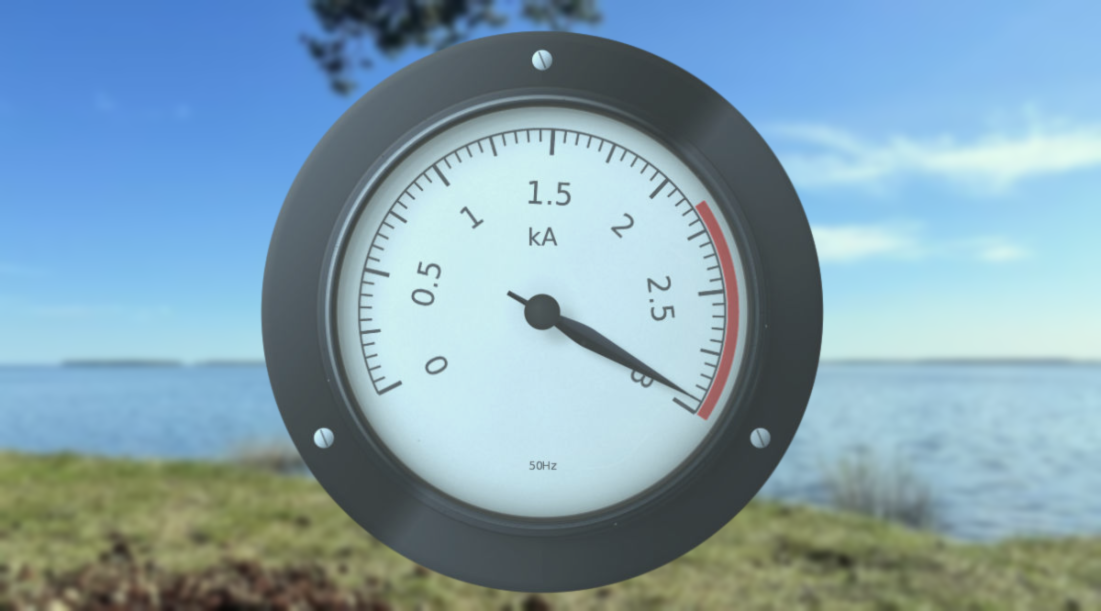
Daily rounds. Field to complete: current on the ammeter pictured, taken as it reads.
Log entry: 2.95 kA
